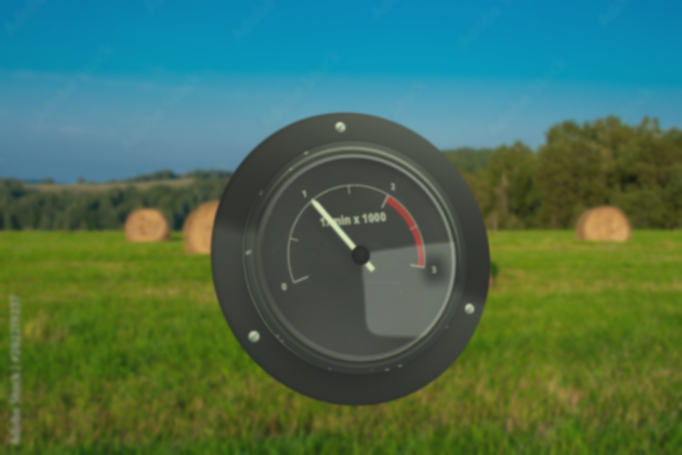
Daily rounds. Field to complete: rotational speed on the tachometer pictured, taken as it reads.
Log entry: 1000 rpm
